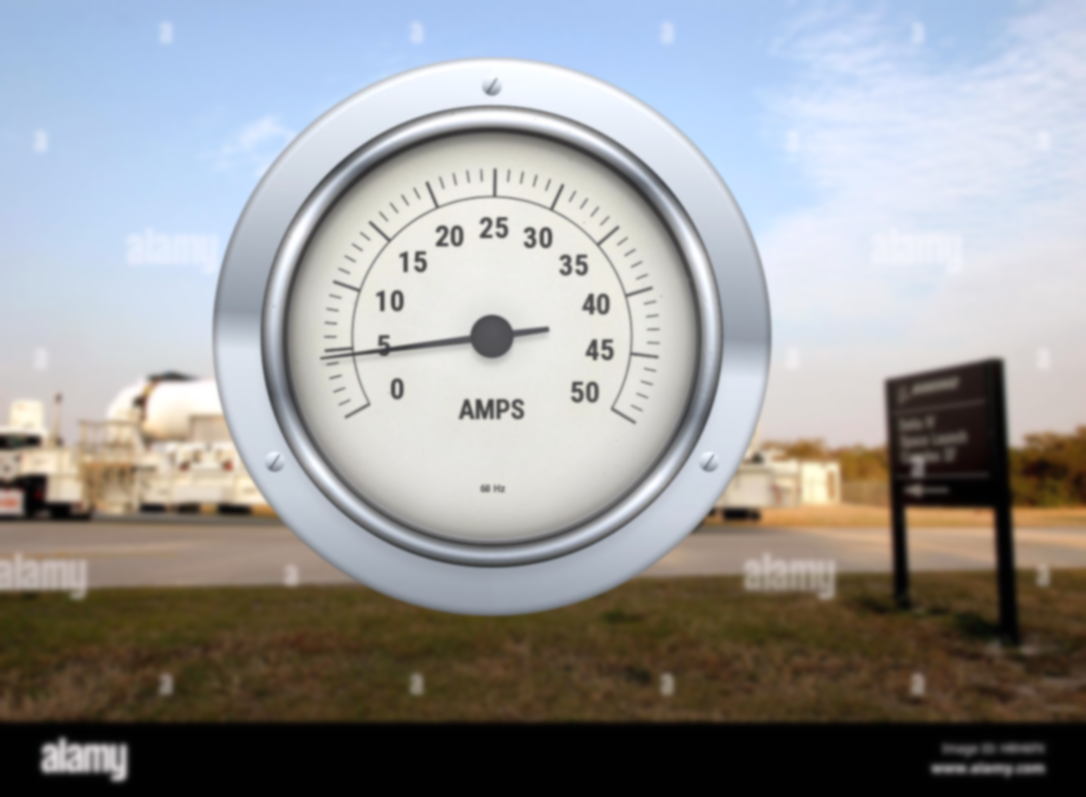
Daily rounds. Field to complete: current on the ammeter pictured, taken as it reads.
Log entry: 4.5 A
